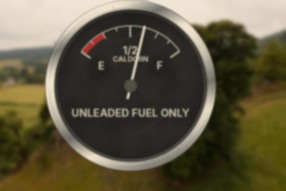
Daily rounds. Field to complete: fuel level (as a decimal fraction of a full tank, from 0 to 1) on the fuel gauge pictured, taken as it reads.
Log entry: 0.625
